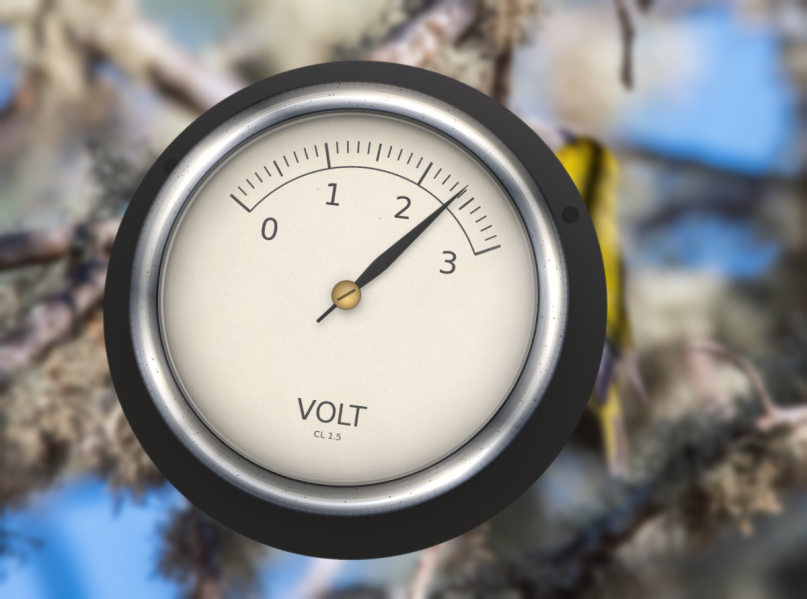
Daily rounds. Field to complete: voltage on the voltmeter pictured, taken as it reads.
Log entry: 2.4 V
